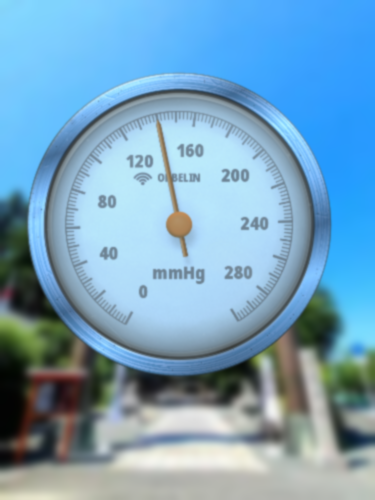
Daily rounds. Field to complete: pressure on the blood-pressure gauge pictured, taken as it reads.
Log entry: 140 mmHg
